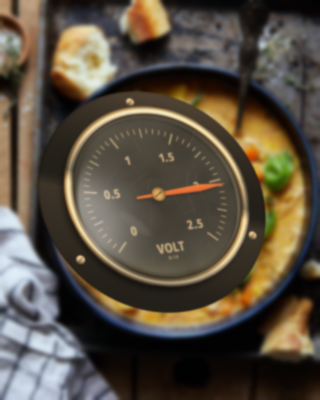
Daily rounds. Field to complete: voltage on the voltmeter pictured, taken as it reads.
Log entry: 2.05 V
